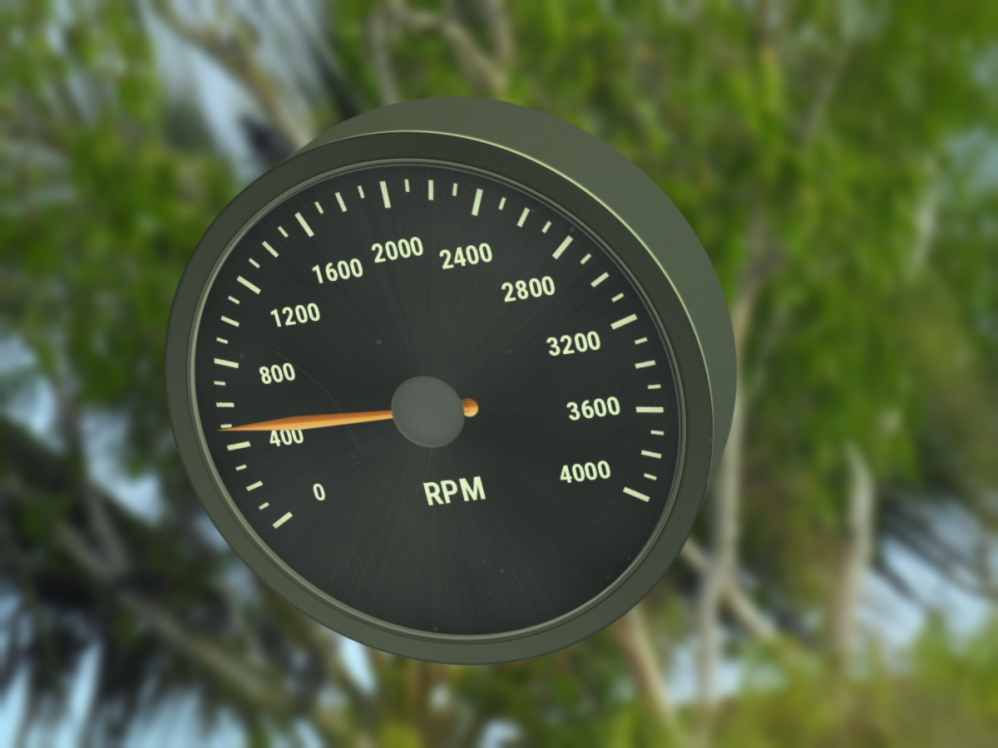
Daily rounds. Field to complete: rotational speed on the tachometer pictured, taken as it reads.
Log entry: 500 rpm
